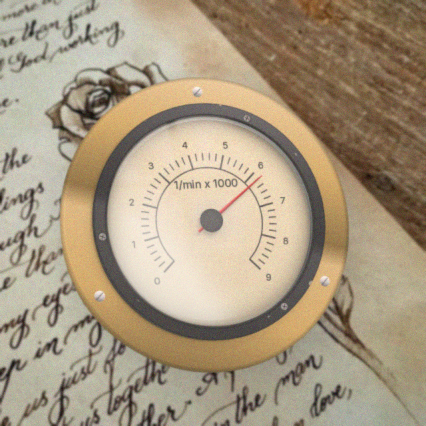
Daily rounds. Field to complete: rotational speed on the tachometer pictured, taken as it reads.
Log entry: 6200 rpm
